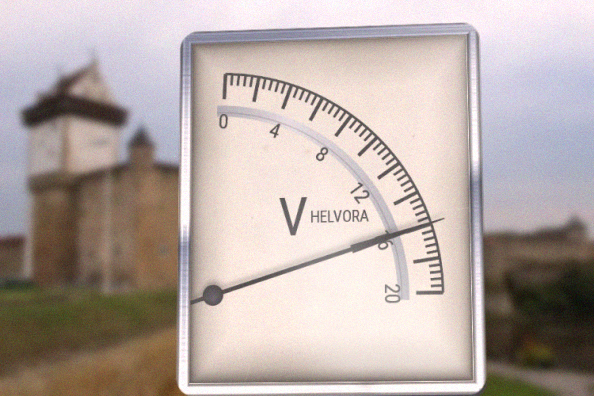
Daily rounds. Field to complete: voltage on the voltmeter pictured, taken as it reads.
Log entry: 16 V
